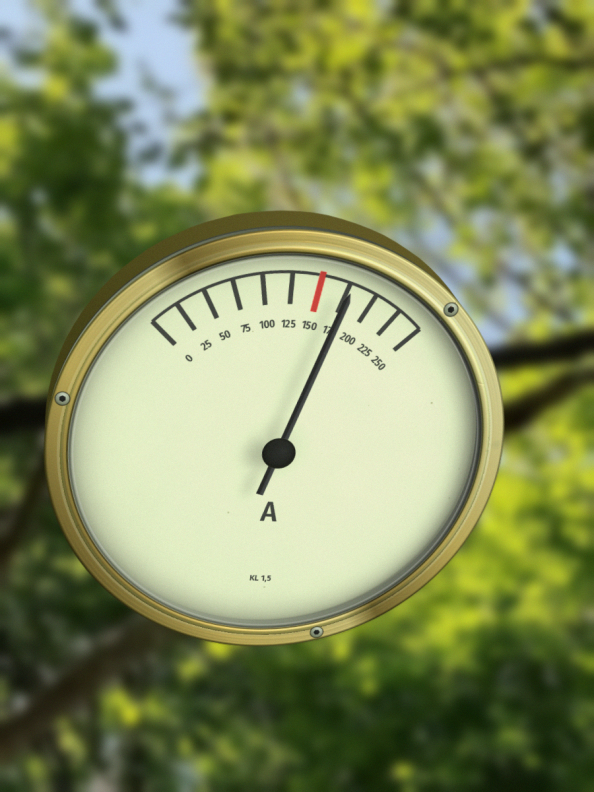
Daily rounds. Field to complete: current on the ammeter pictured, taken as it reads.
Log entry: 175 A
